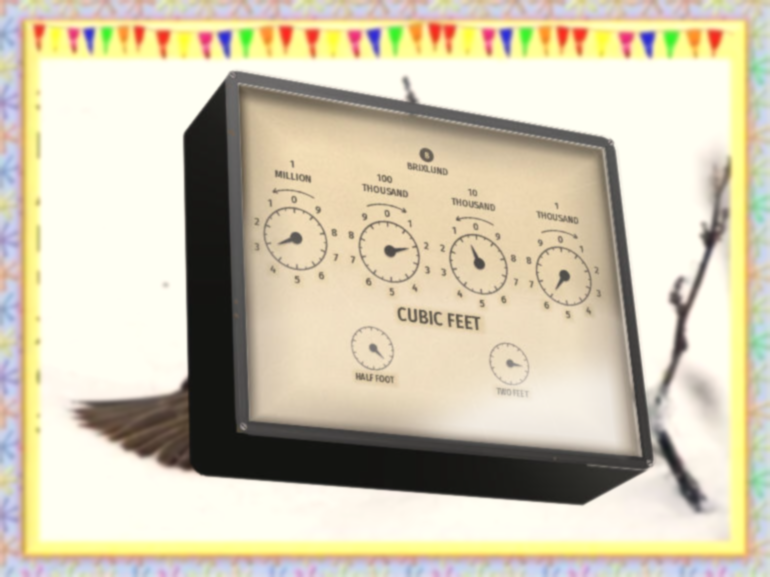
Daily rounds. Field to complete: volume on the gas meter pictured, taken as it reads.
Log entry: 320600 ft³
